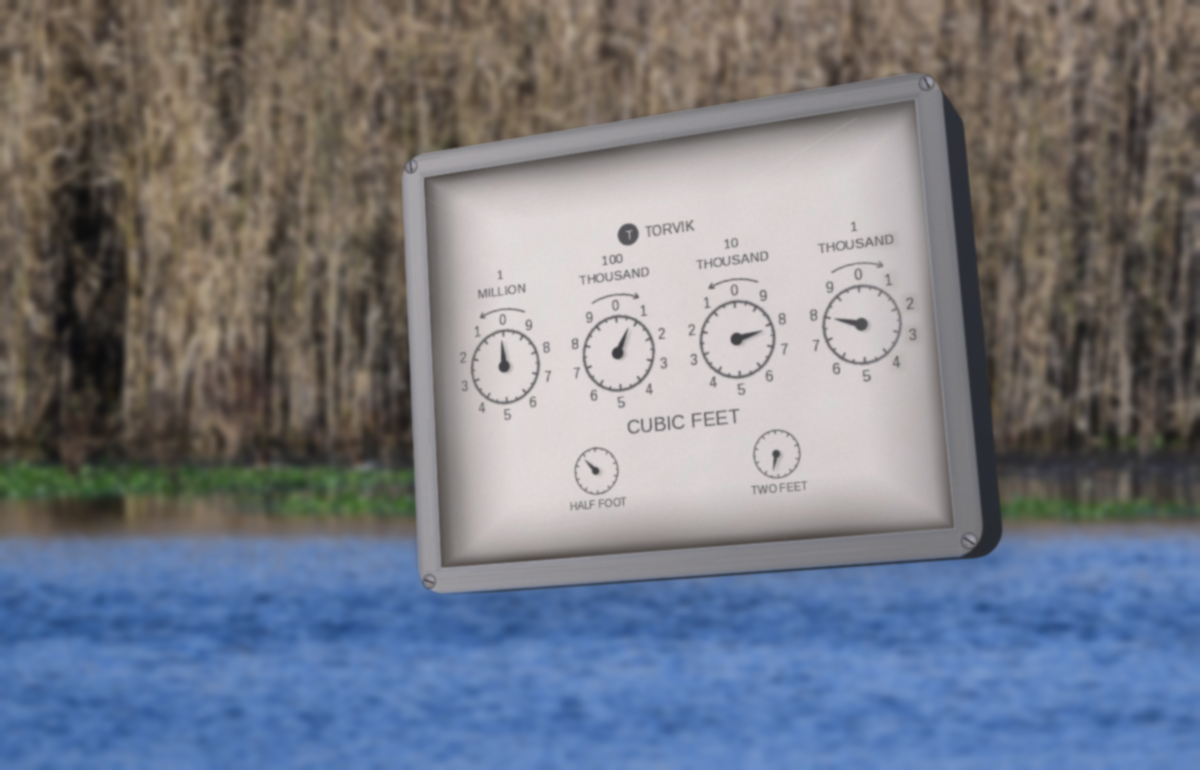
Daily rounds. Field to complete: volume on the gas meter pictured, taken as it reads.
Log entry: 7800 ft³
